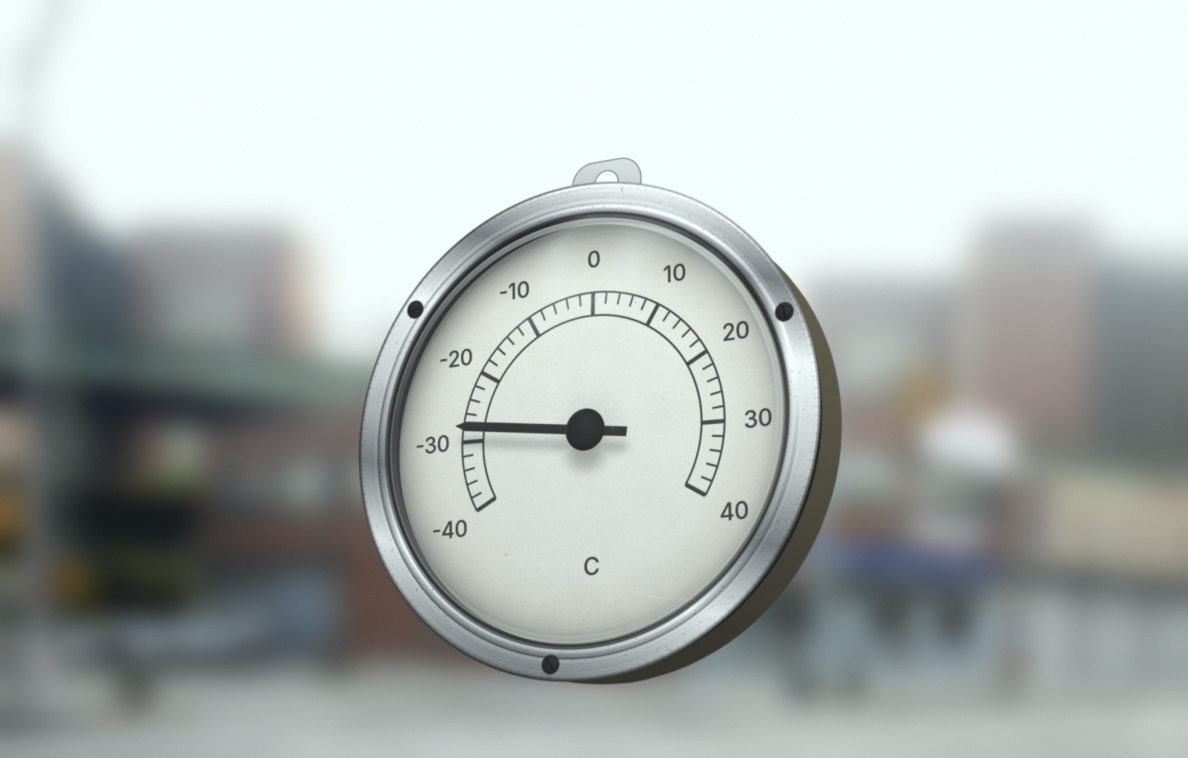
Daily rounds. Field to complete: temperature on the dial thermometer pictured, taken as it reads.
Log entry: -28 °C
